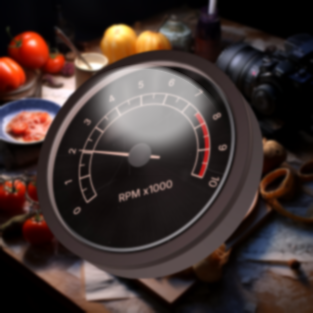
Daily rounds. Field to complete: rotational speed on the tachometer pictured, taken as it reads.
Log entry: 2000 rpm
